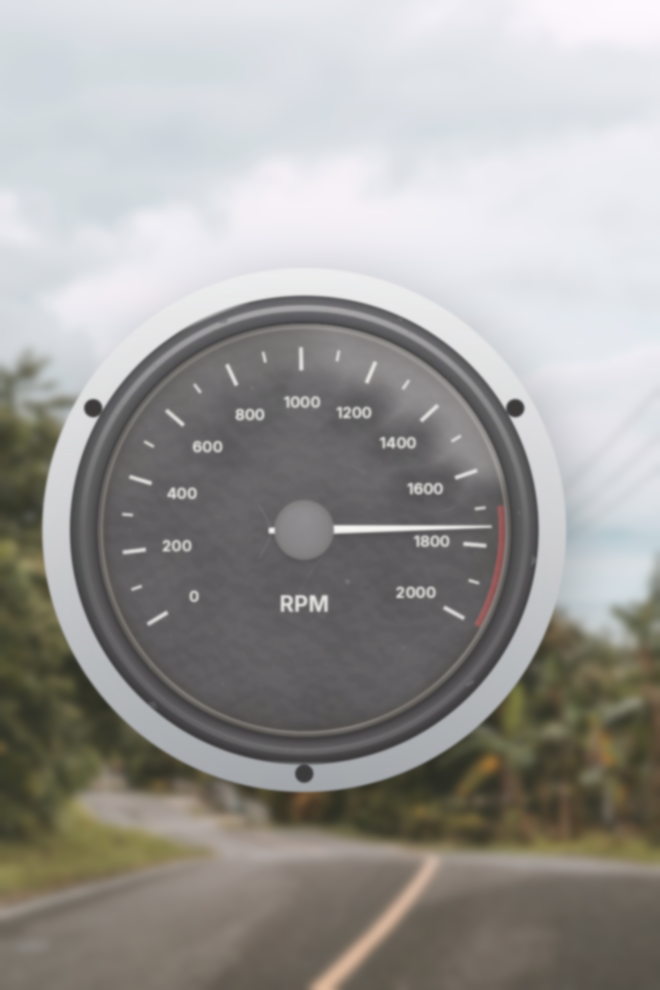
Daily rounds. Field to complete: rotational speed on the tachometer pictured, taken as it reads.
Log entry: 1750 rpm
